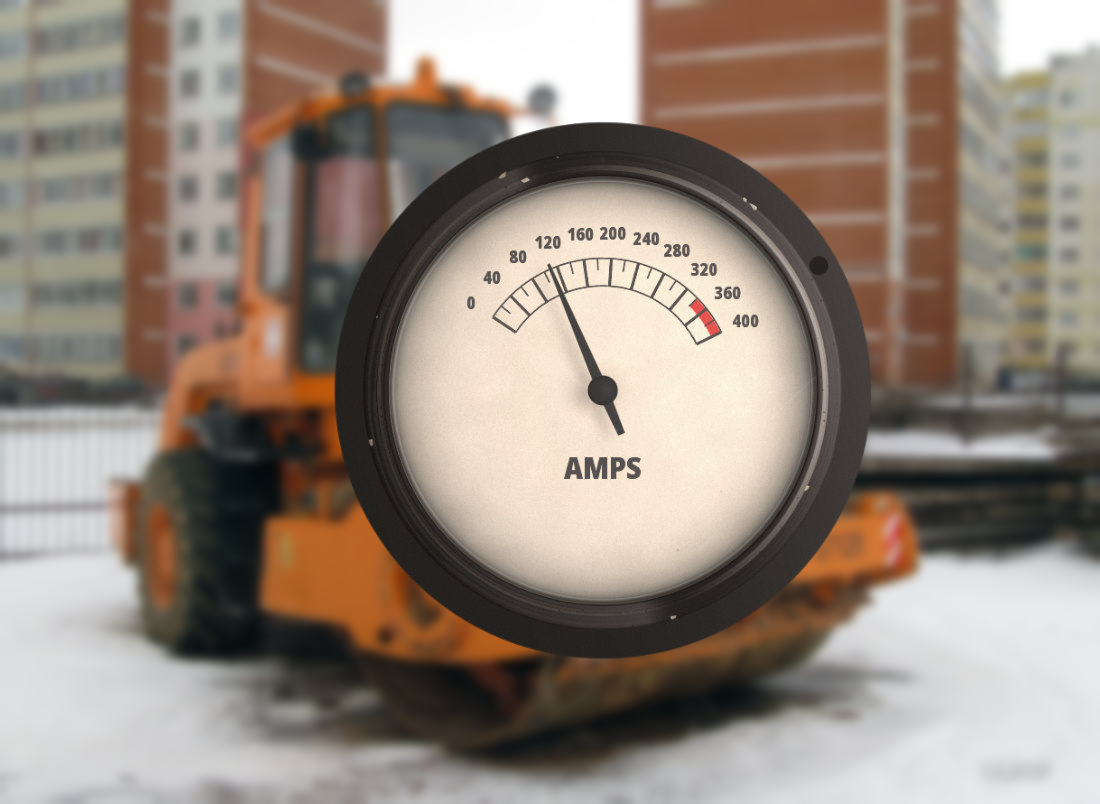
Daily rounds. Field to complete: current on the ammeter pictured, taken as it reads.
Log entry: 110 A
